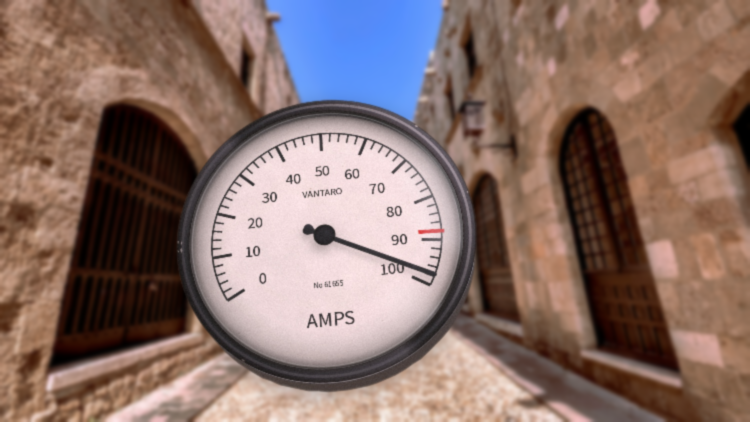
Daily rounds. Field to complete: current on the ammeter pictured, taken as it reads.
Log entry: 98 A
